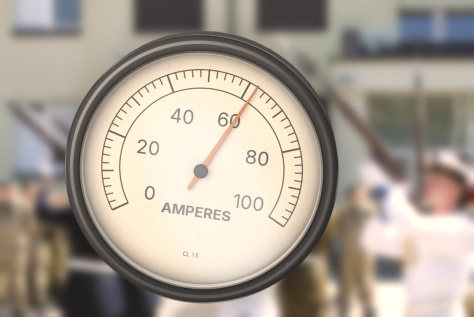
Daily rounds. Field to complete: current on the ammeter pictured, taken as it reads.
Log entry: 62 A
